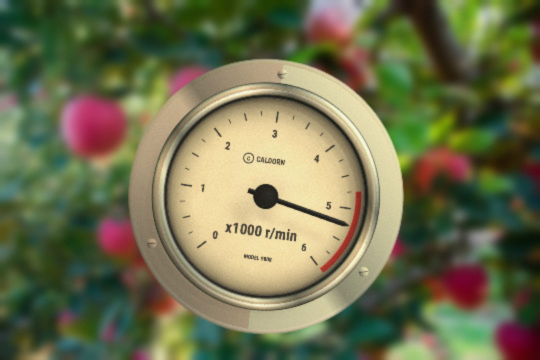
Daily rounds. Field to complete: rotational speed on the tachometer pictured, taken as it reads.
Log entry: 5250 rpm
